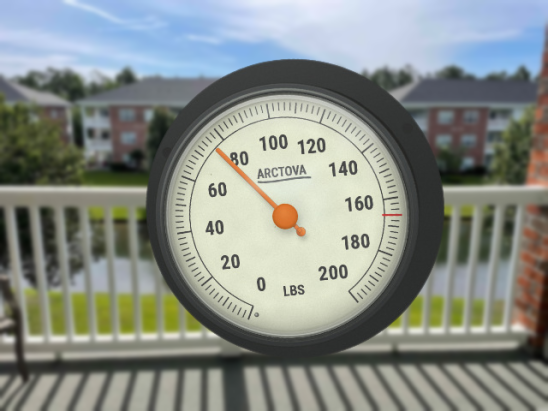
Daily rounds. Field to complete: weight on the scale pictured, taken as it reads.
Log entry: 76 lb
